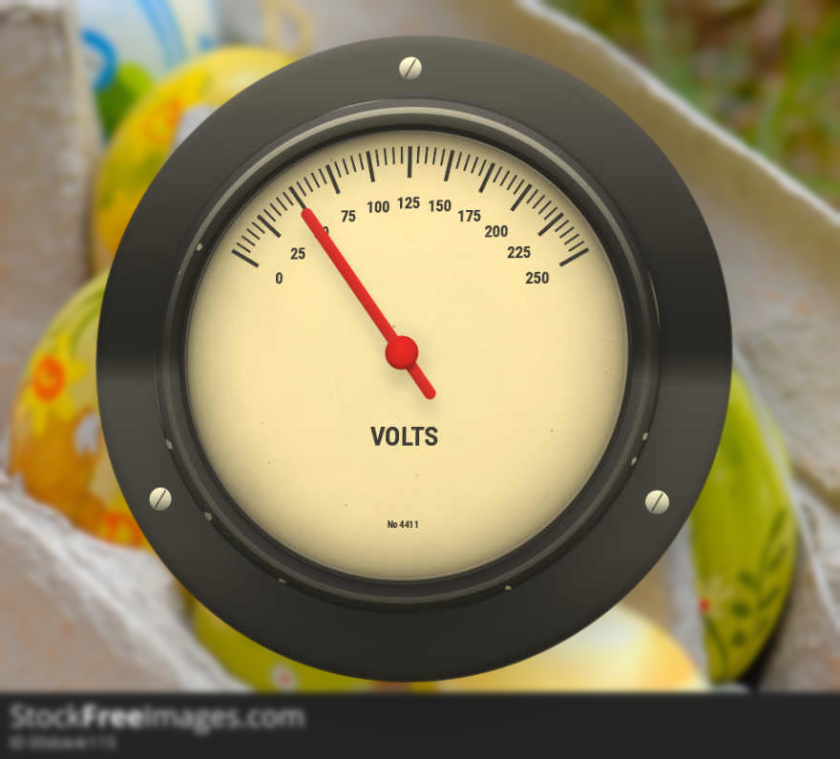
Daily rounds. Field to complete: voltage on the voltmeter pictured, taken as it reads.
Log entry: 50 V
